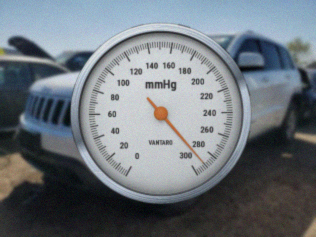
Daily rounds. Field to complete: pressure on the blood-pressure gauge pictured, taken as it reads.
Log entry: 290 mmHg
